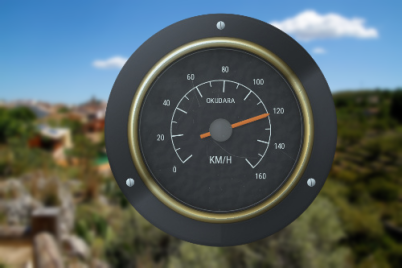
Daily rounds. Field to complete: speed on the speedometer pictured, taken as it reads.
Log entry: 120 km/h
